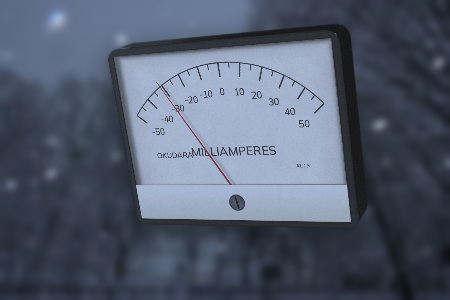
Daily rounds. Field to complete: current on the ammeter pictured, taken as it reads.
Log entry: -30 mA
